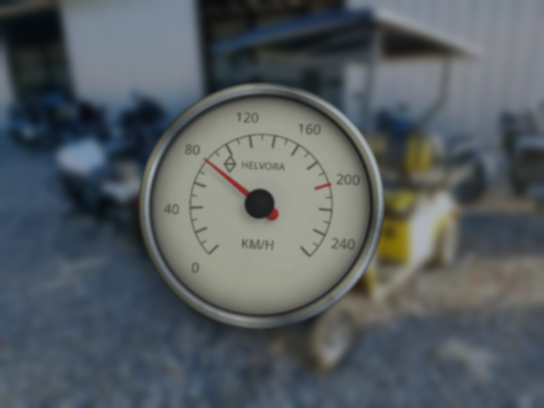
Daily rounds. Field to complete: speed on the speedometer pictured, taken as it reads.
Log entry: 80 km/h
